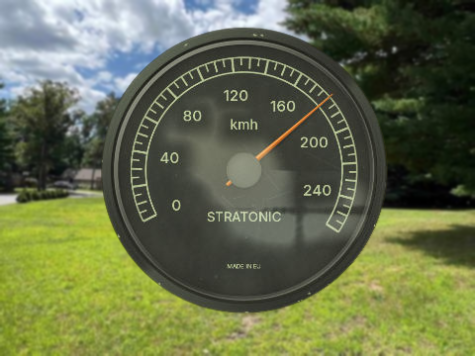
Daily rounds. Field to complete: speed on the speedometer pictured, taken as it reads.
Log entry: 180 km/h
